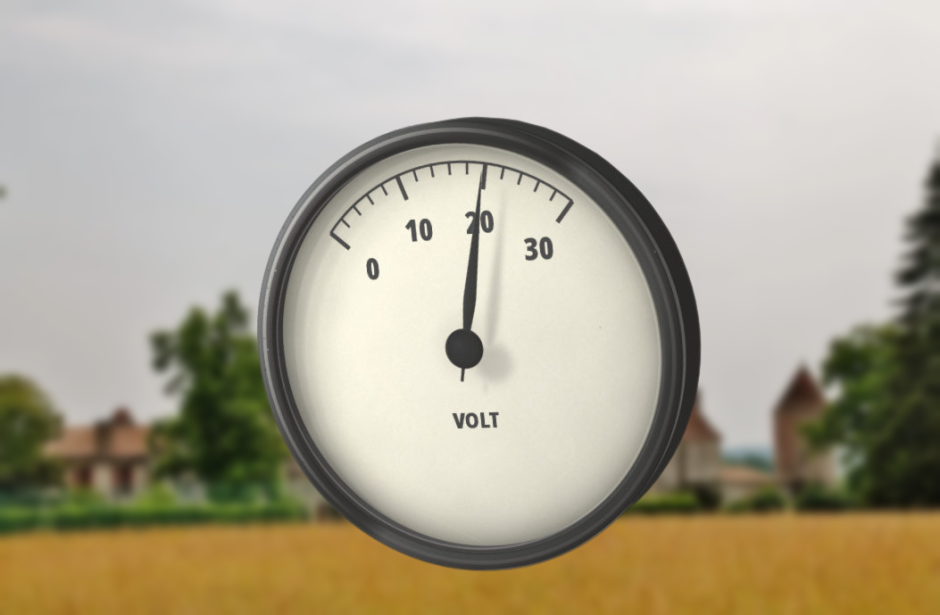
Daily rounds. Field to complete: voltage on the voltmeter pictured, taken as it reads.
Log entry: 20 V
